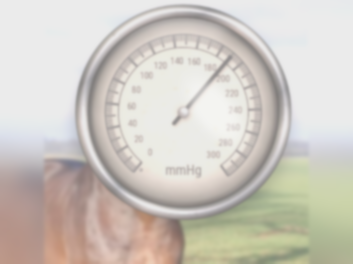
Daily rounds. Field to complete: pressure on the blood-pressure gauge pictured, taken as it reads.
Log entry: 190 mmHg
